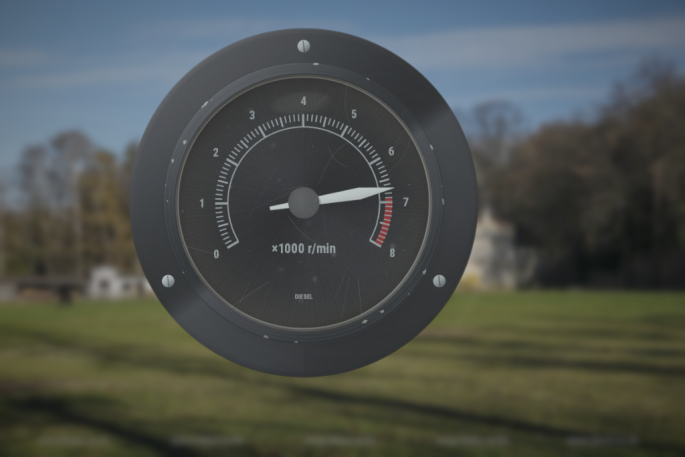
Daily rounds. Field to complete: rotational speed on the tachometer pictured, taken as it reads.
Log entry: 6700 rpm
